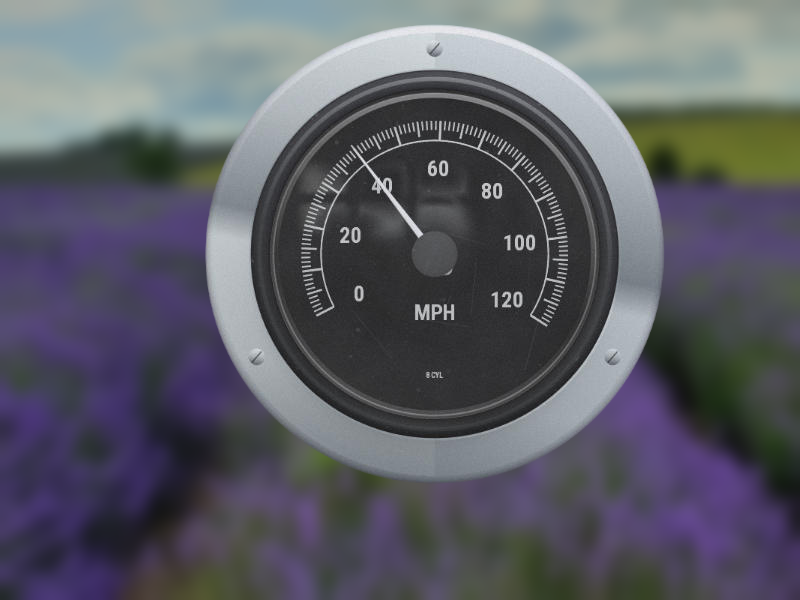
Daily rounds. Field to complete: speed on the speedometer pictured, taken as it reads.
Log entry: 40 mph
